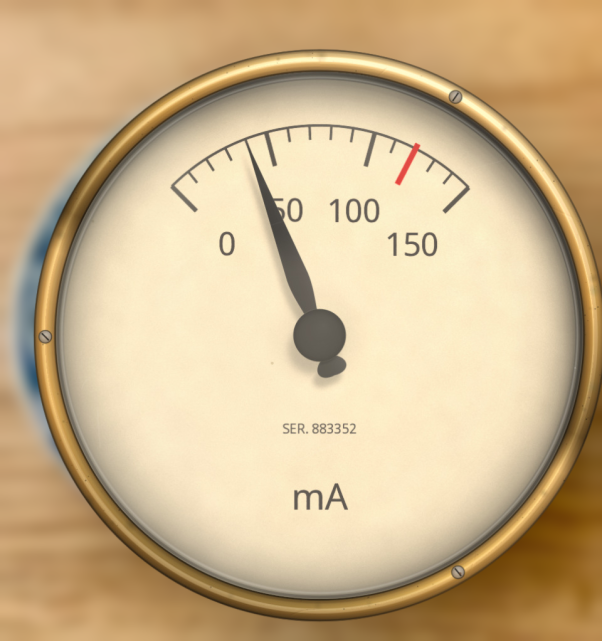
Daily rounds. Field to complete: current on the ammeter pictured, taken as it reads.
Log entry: 40 mA
